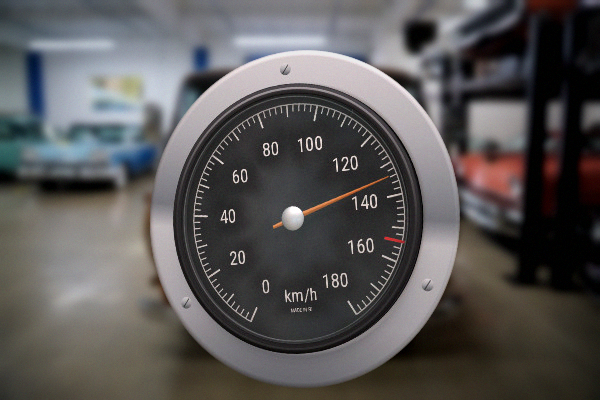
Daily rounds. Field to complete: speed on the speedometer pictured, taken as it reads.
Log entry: 134 km/h
